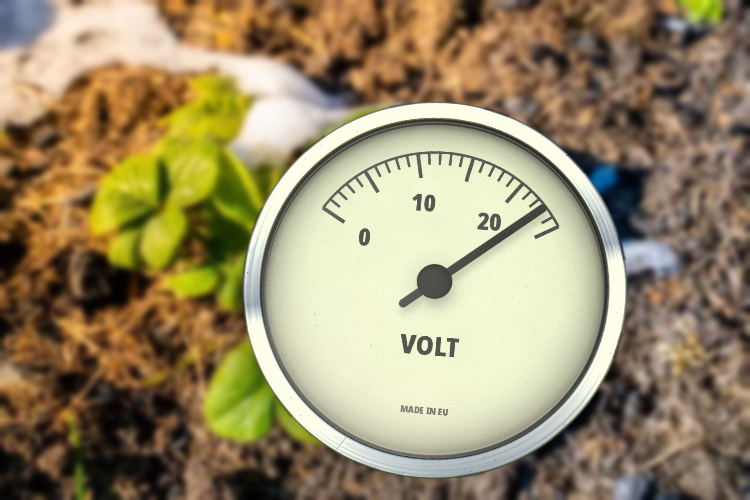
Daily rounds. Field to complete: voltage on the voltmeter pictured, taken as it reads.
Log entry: 23 V
